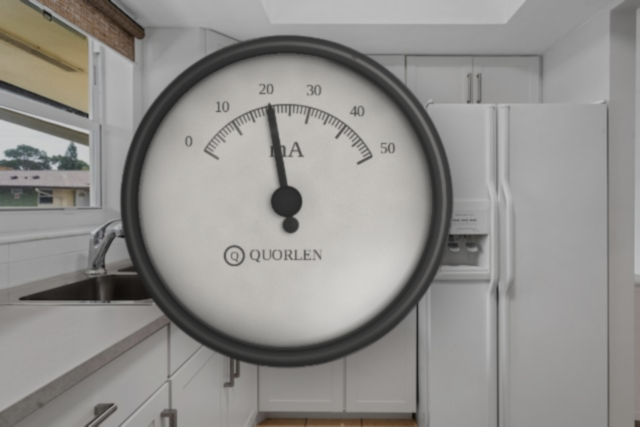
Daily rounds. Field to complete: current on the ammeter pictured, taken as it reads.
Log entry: 20 mA
